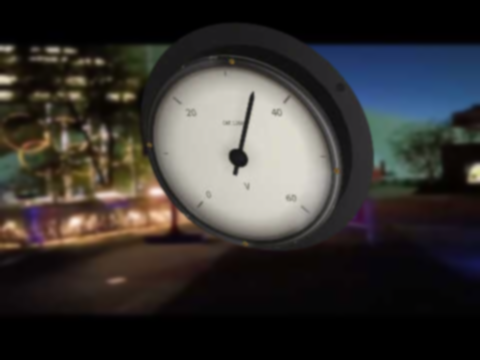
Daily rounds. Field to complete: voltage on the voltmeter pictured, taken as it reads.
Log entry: 35 V
